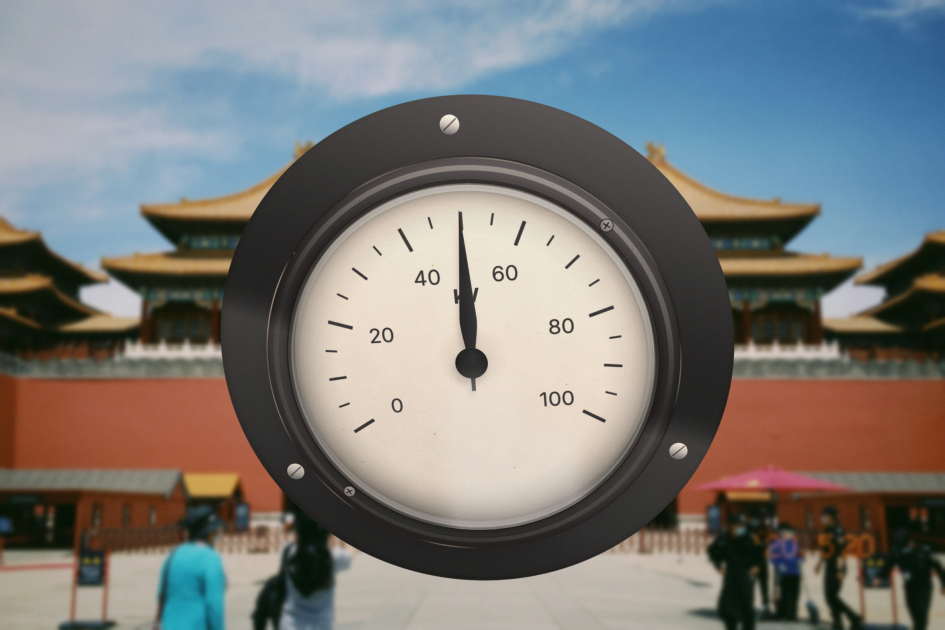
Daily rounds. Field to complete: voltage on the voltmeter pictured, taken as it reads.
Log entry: 50 kV
